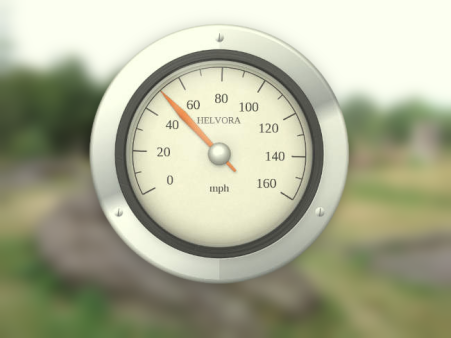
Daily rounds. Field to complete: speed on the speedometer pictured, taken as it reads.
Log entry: 50 mph
